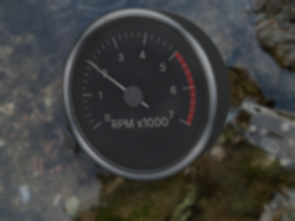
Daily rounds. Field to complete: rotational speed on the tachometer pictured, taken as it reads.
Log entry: 2000 rpm
